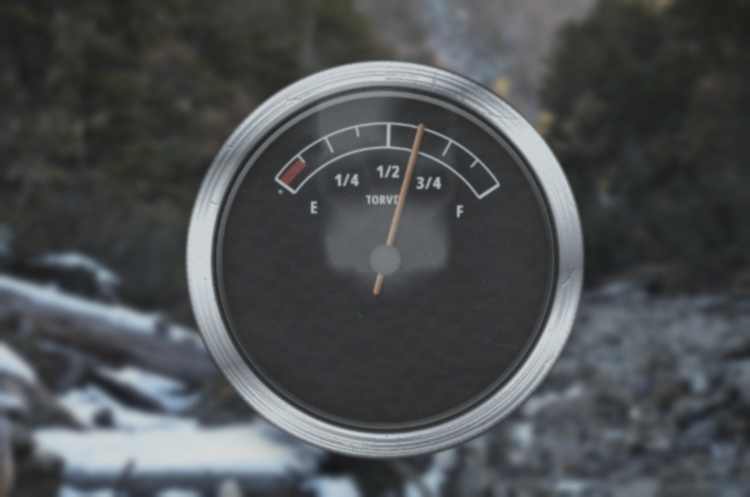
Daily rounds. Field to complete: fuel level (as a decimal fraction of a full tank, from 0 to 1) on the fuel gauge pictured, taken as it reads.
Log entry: 0.625
